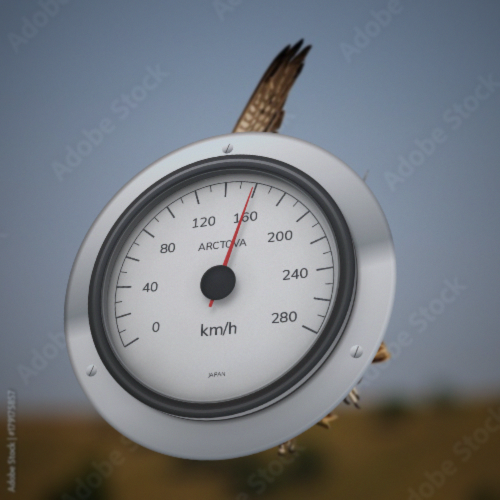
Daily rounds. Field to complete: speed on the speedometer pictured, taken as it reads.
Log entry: 160 km/h
